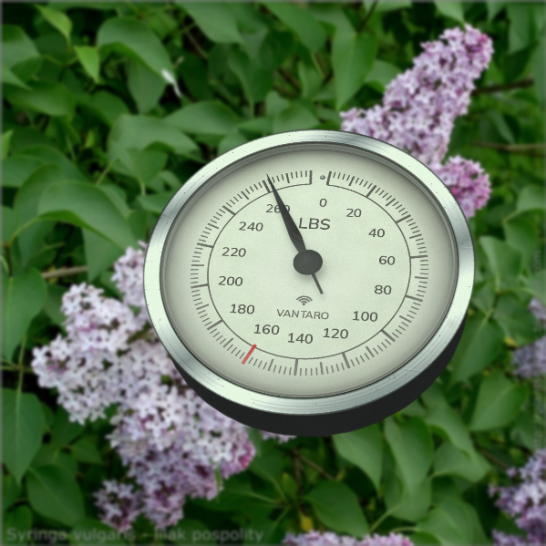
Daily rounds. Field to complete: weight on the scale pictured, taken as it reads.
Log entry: 262 lb
